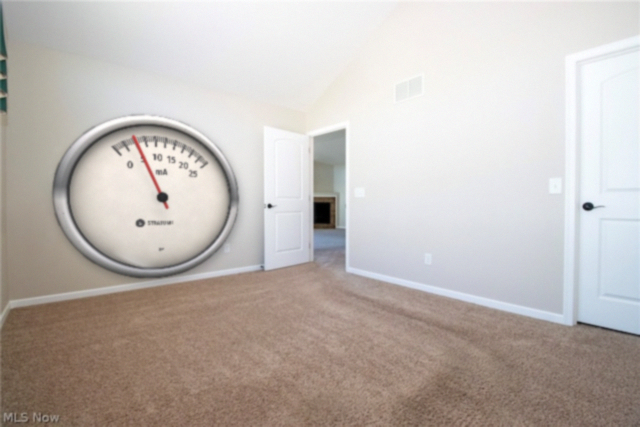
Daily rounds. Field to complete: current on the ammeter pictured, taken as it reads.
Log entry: 5 mA
